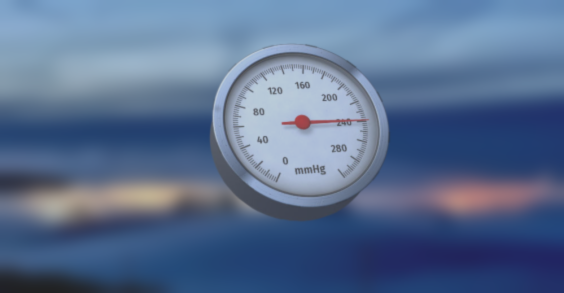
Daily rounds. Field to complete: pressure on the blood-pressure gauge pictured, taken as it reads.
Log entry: 240 mmHg
